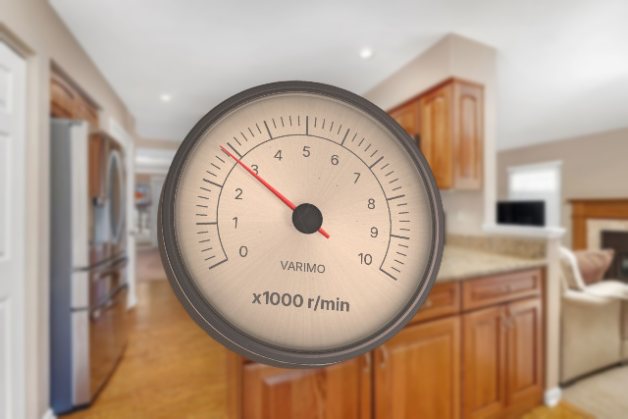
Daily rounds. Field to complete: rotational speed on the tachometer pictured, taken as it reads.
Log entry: 2800 rpm
